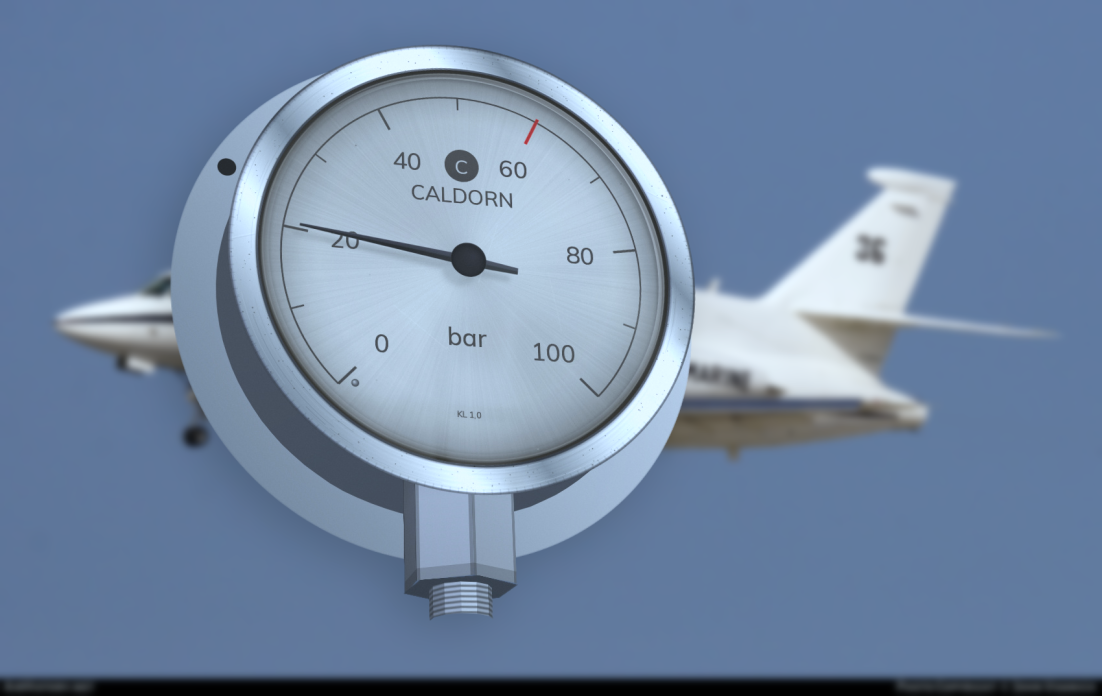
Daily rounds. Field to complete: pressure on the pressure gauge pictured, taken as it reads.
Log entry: 20 bar
